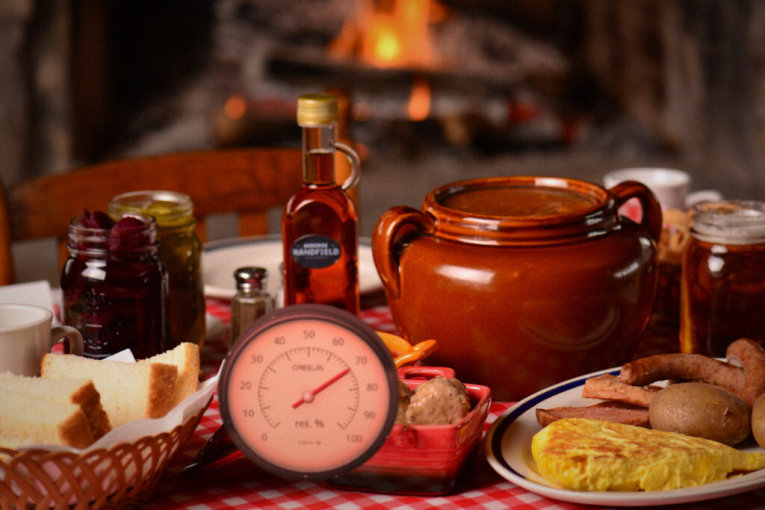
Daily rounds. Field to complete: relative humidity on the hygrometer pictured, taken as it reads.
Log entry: 70 %
